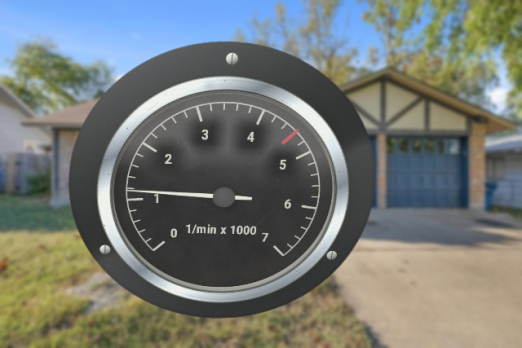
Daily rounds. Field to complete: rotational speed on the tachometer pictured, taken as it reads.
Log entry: 1200 rpm
